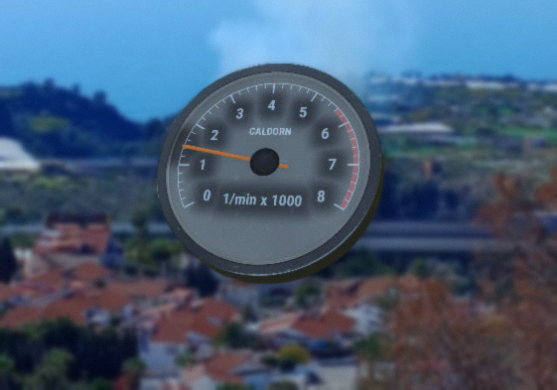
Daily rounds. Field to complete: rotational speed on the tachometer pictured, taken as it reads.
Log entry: 1400 rpm
